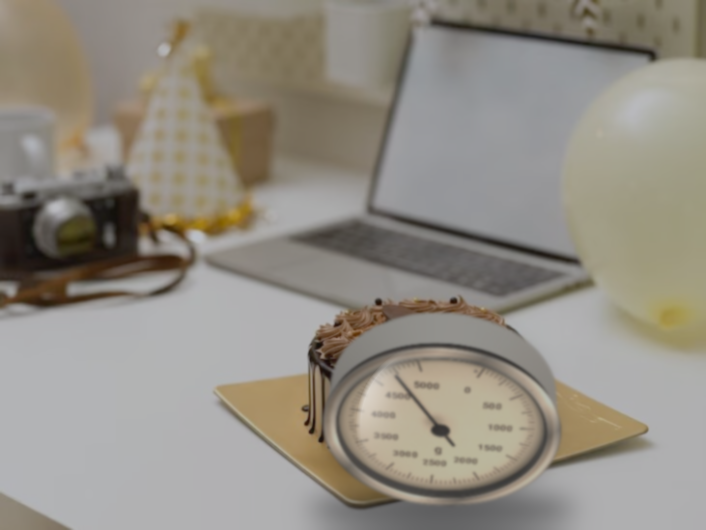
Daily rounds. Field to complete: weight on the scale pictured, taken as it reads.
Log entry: 4750 g
